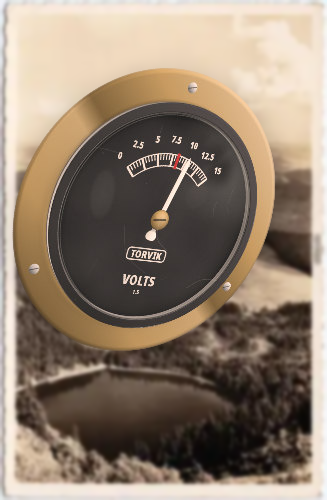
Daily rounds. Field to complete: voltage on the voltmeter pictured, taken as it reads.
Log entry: 10 V
